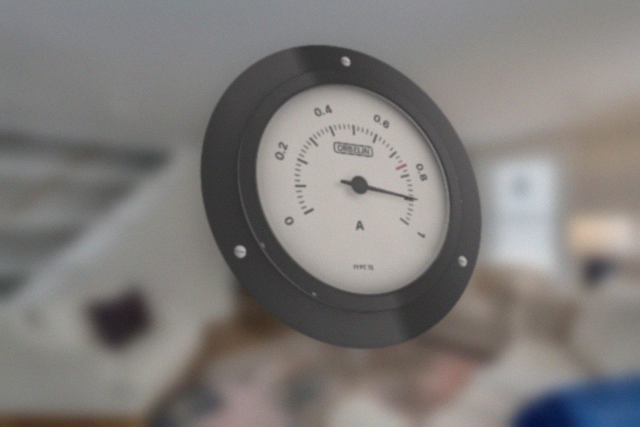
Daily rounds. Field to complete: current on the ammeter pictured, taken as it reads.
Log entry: 0.9 A
